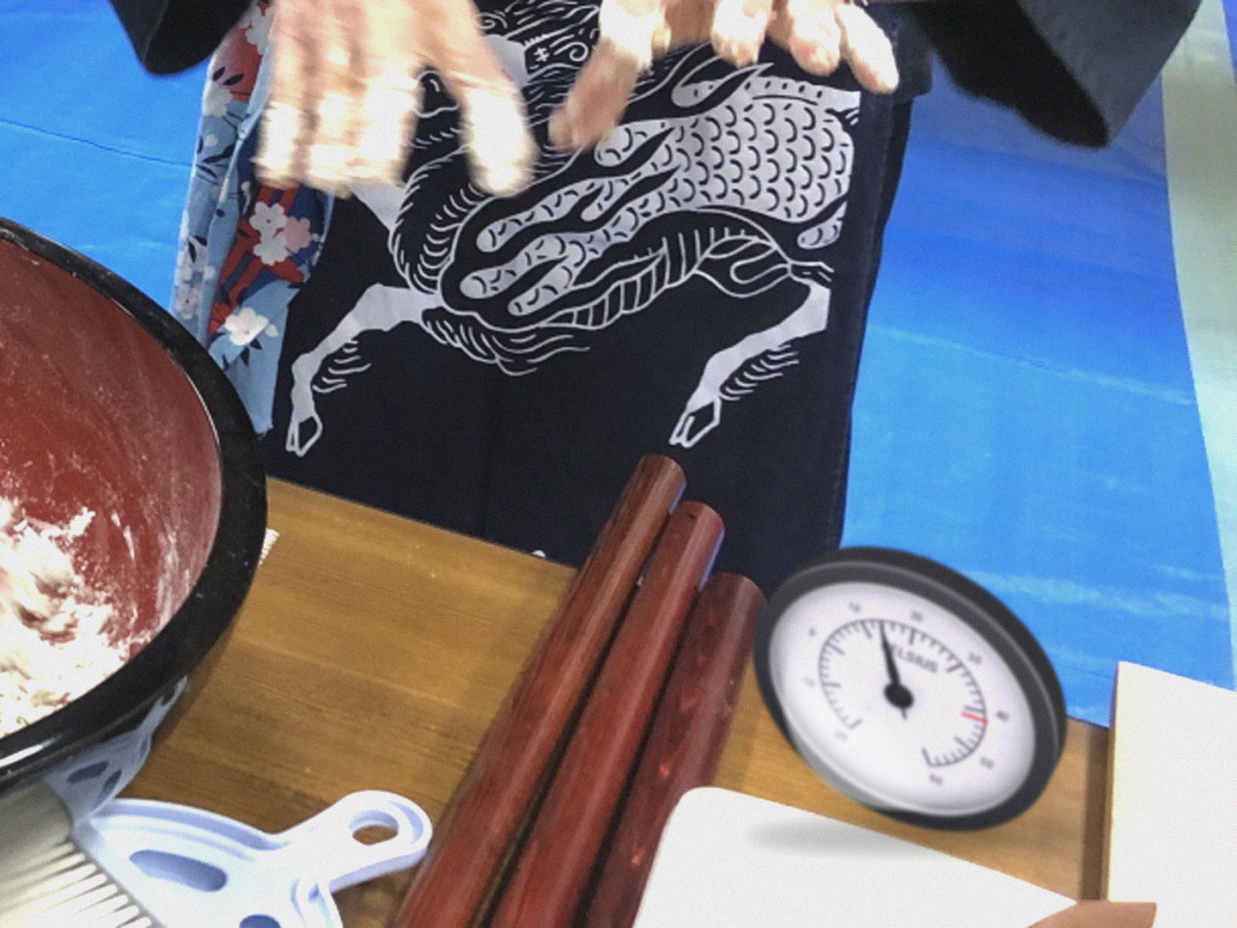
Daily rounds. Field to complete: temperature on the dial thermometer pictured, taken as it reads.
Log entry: 14 °C
